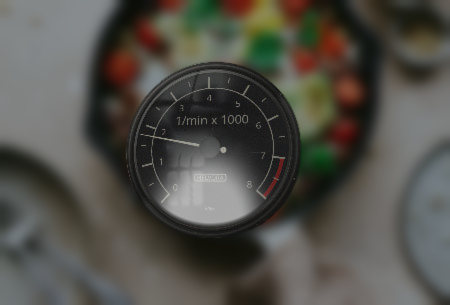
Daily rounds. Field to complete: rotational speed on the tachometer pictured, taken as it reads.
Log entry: 1750 rpm
